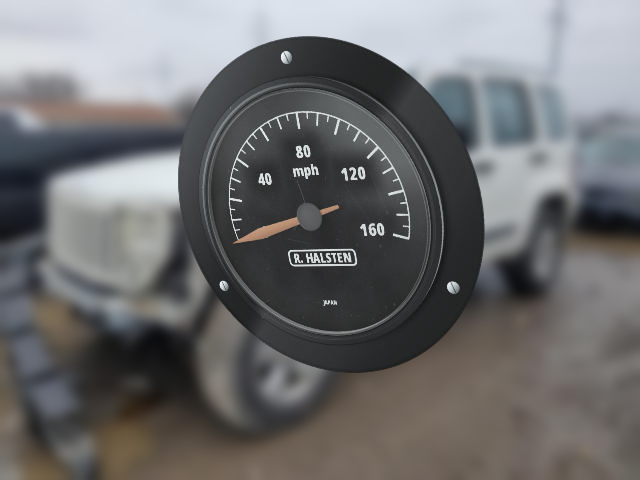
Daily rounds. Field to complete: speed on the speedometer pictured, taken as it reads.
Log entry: 0 mph
